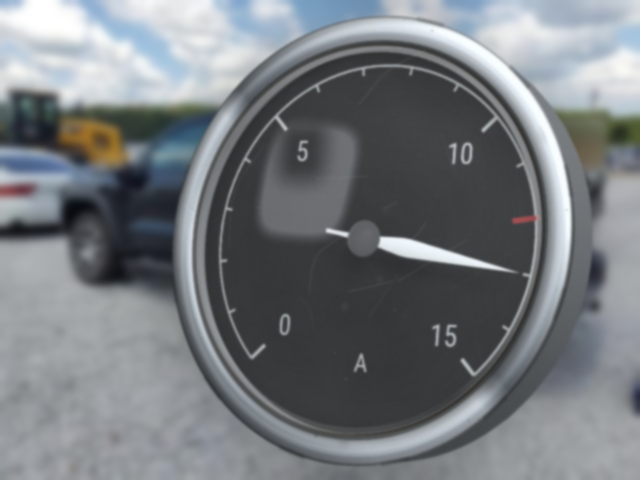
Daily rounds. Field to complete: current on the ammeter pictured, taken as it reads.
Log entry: 13 A
